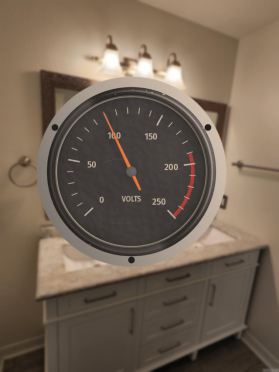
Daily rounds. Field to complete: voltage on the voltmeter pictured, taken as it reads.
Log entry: 100 V
